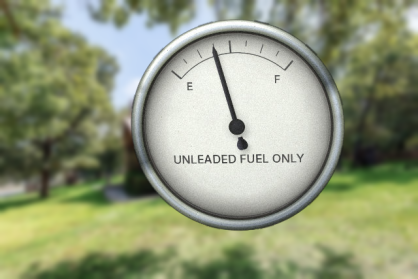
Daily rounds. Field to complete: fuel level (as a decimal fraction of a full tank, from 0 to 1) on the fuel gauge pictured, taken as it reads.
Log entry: 0.375
